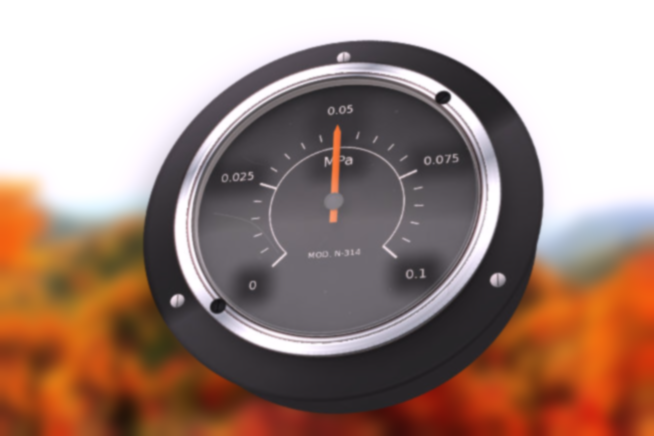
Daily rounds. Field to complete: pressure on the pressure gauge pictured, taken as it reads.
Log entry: 0.05 MPa
